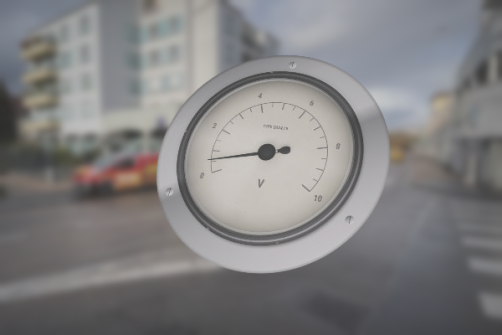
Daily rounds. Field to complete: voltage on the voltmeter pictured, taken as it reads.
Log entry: 0.5 V
